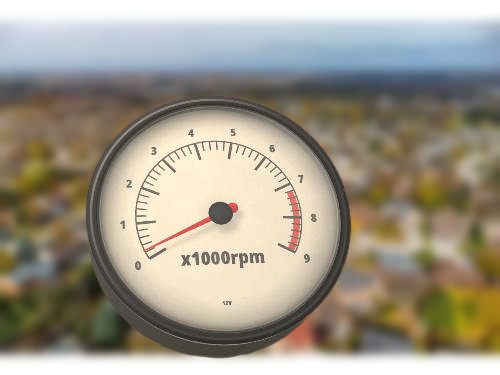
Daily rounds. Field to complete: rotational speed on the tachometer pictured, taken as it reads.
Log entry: 200 rpm
